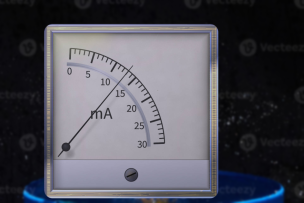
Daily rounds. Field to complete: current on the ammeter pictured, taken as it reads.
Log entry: 13 mA
